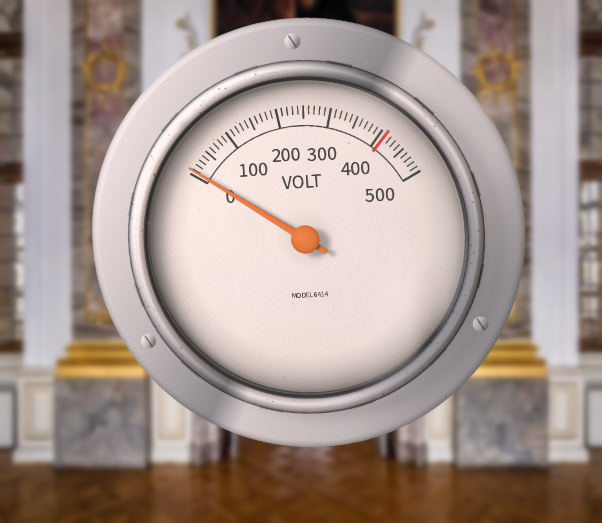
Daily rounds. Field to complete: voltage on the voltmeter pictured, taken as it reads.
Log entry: 10 V
